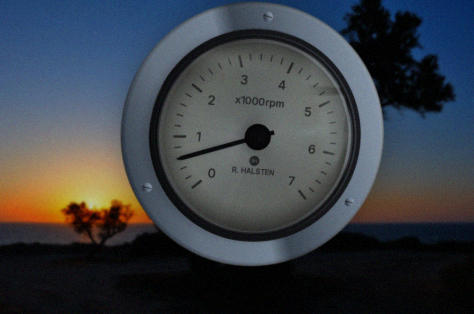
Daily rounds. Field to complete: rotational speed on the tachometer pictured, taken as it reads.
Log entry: 600 rpm
